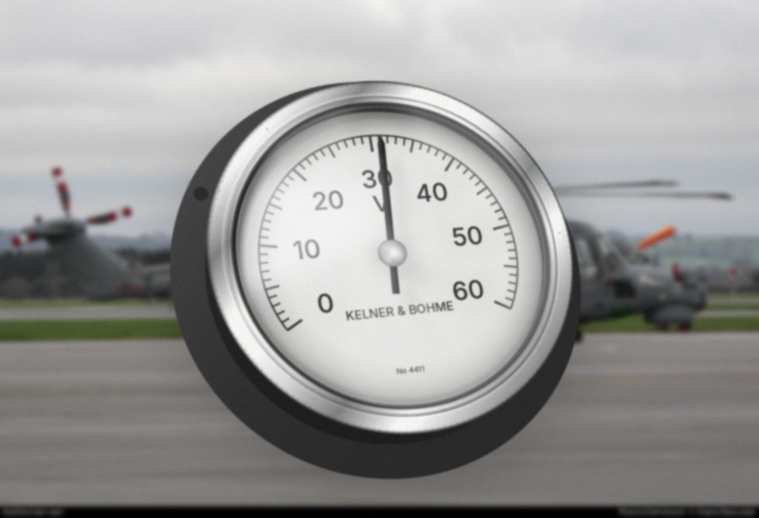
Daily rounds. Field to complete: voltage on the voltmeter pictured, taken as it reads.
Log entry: 31 V
